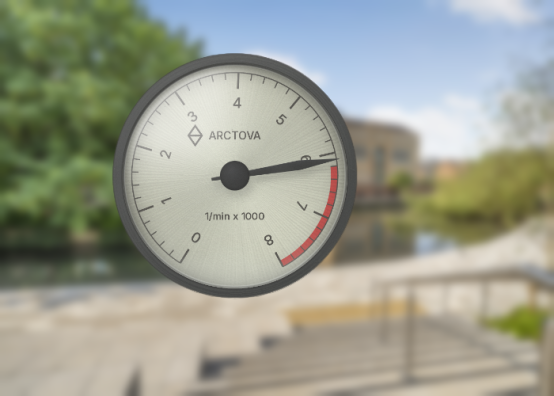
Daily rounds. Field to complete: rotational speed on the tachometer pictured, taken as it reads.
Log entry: 6100 rpm
